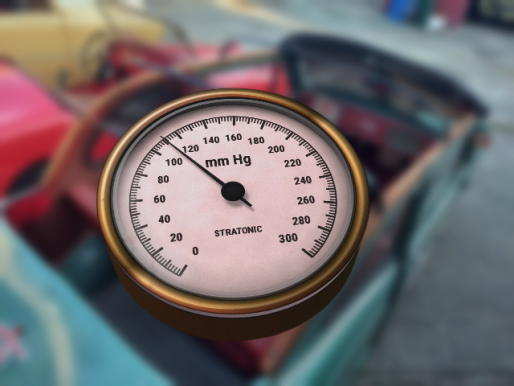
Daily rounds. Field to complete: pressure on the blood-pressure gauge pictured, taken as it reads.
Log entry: 110 mmHg
